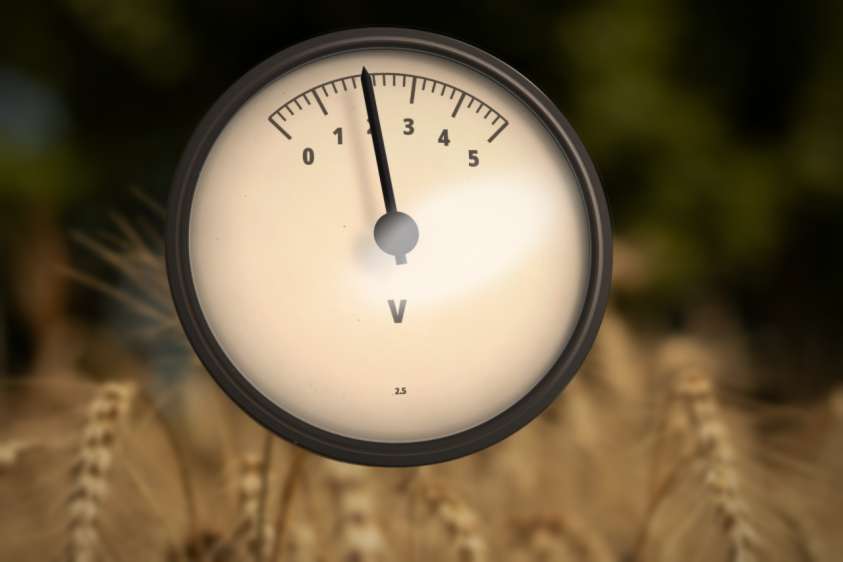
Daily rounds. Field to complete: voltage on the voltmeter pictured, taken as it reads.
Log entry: 2 V
